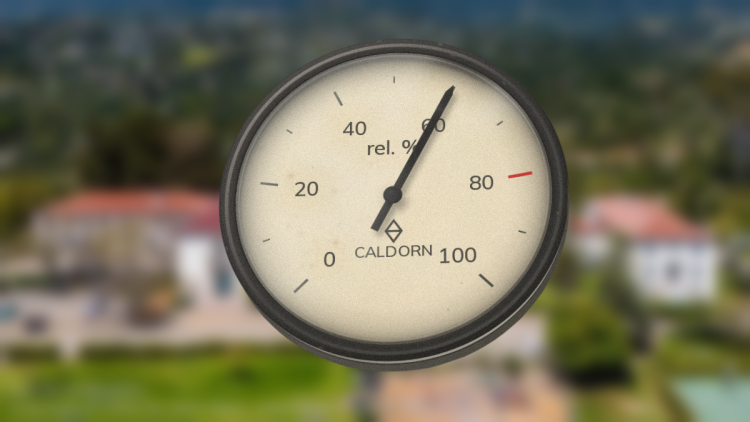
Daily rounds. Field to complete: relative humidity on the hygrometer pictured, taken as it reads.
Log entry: 60 %
